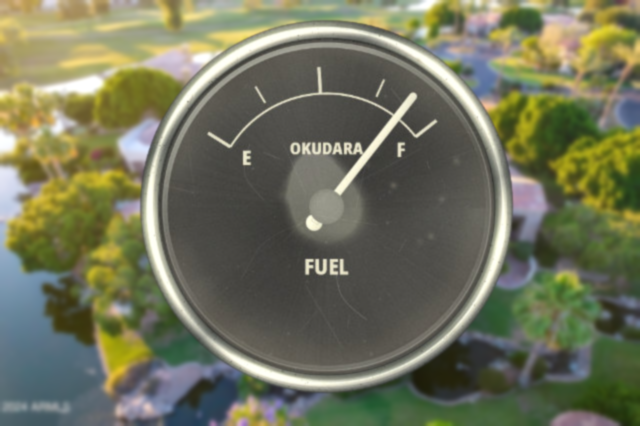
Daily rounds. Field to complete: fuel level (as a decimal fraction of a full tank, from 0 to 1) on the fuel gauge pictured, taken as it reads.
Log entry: 0.875
